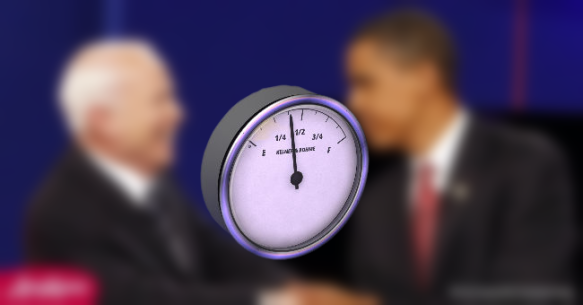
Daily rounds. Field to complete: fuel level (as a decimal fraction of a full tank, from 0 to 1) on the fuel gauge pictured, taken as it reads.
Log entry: 0.375
